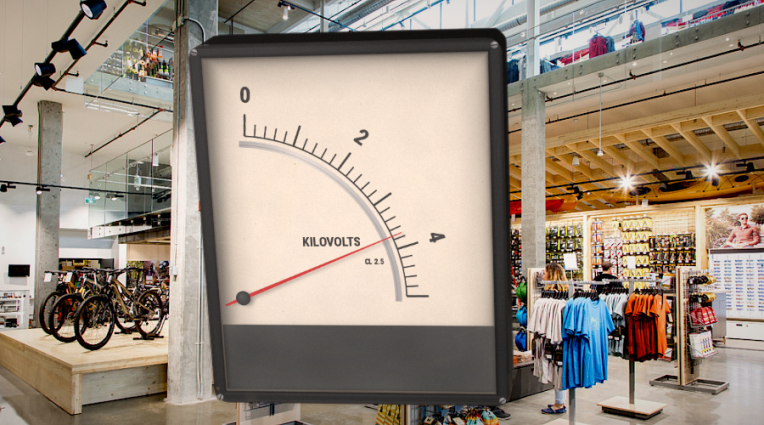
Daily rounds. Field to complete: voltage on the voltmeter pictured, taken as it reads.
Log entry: 3.7 kV
